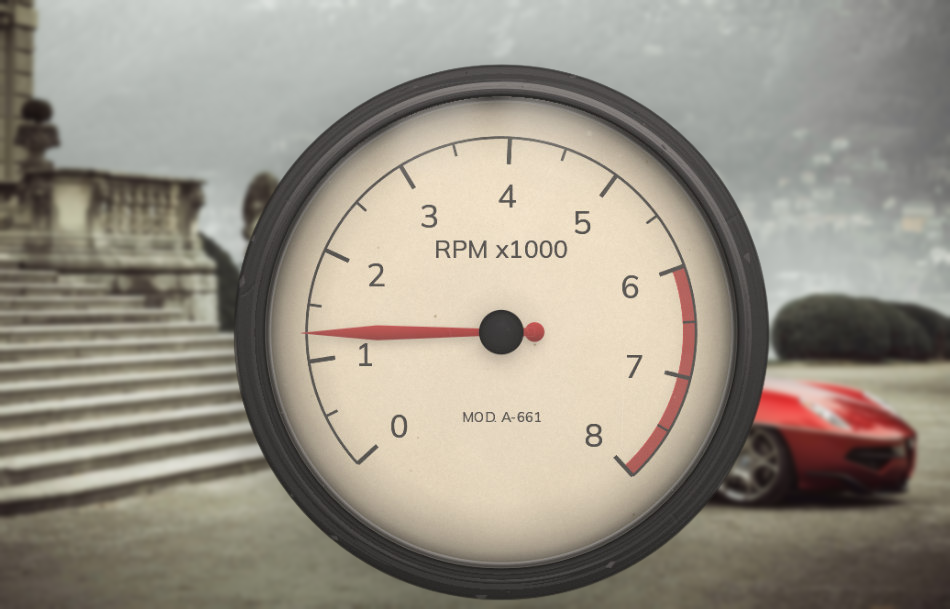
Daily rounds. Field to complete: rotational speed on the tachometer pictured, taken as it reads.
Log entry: 1250 rpm
